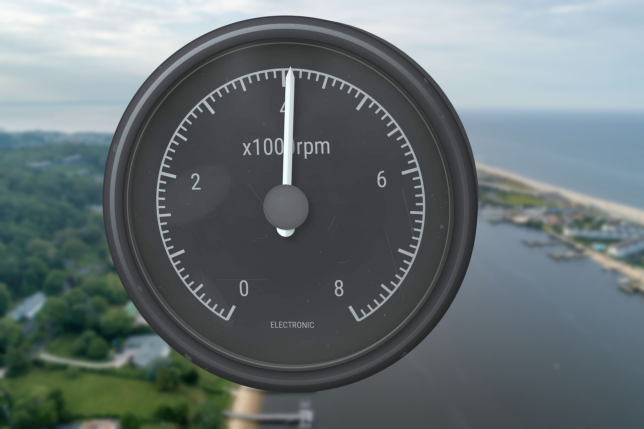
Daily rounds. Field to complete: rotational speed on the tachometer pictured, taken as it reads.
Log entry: 4100 rpm
